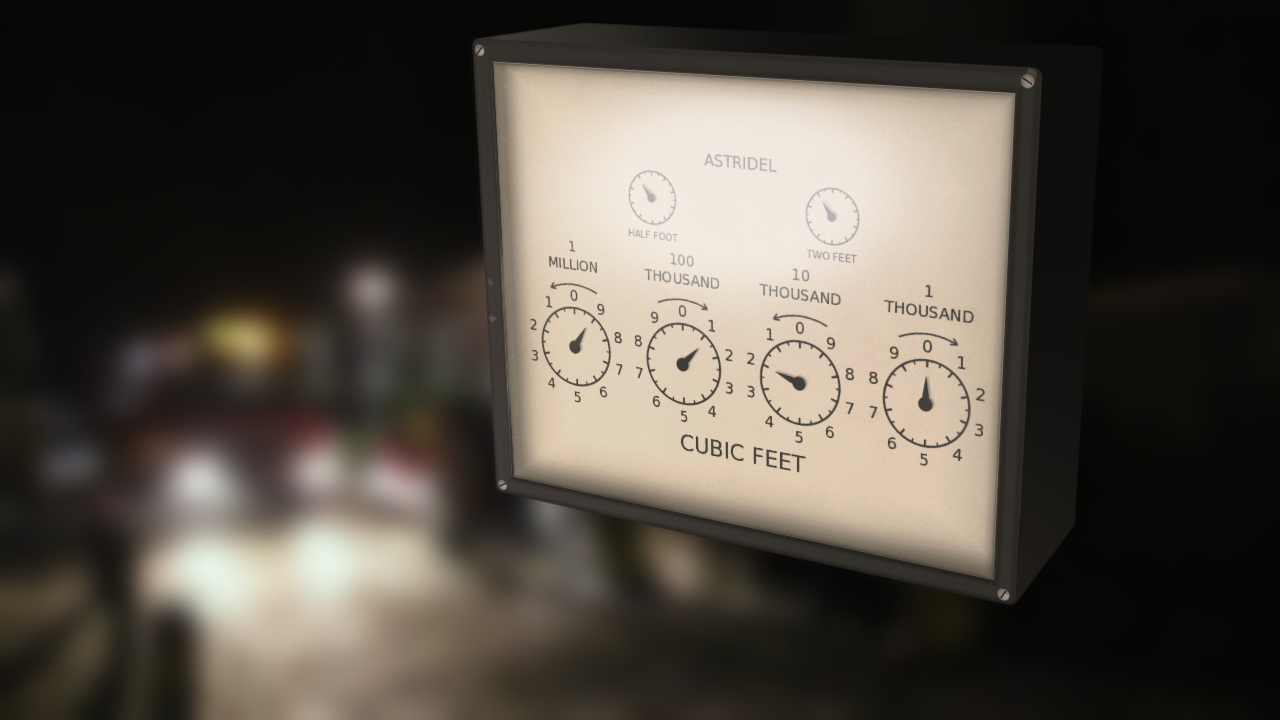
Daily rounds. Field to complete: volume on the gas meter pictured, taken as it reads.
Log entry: 912000 ft³
